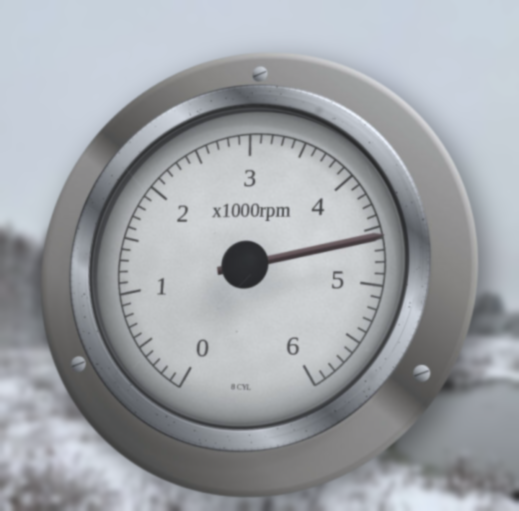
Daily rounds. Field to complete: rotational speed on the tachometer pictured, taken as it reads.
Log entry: 4600 rpm
